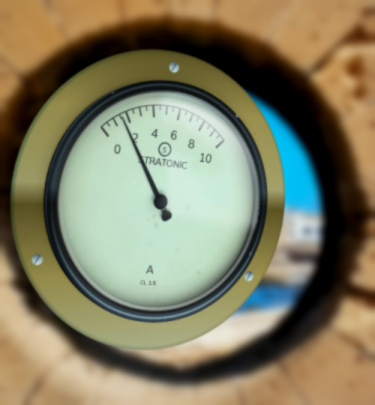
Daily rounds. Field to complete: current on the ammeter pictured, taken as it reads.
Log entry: 1.5 A
